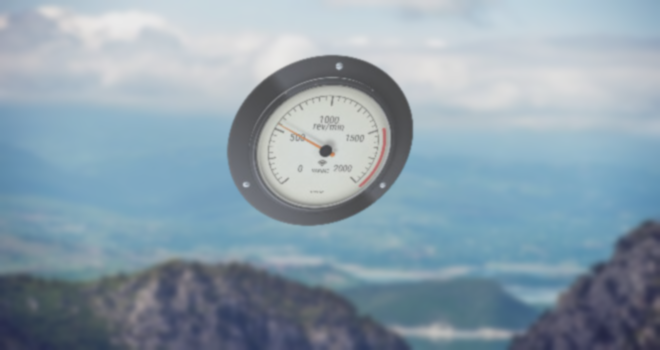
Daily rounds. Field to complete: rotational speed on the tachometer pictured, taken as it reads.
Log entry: 550 rpm
